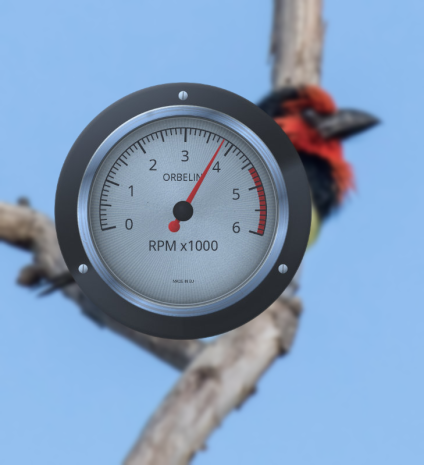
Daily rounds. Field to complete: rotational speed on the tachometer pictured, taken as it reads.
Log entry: 3800 rpm
